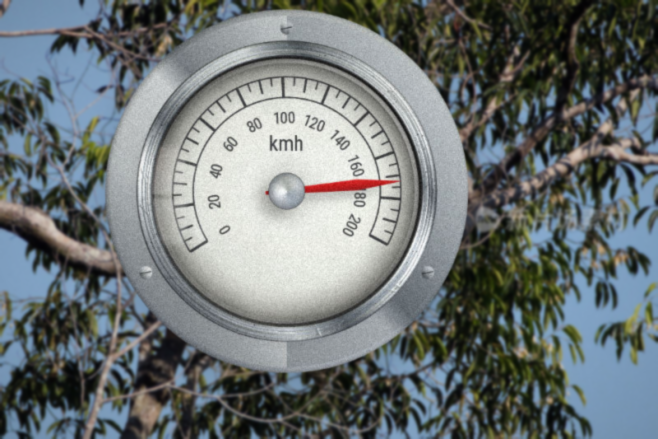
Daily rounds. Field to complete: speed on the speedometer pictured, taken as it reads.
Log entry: 172.5 km/h
